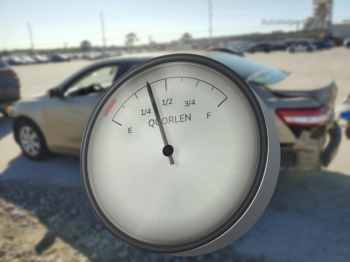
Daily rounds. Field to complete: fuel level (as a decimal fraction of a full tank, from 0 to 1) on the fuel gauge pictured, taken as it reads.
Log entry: 0.375
